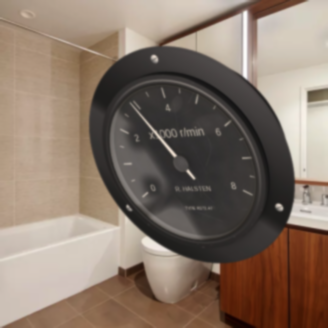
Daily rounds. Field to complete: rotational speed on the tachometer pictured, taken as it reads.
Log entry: 3000 rpm
